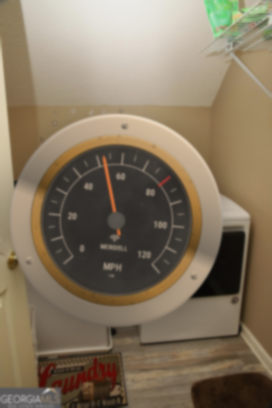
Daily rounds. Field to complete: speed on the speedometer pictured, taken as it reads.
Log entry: 52.5 mph
